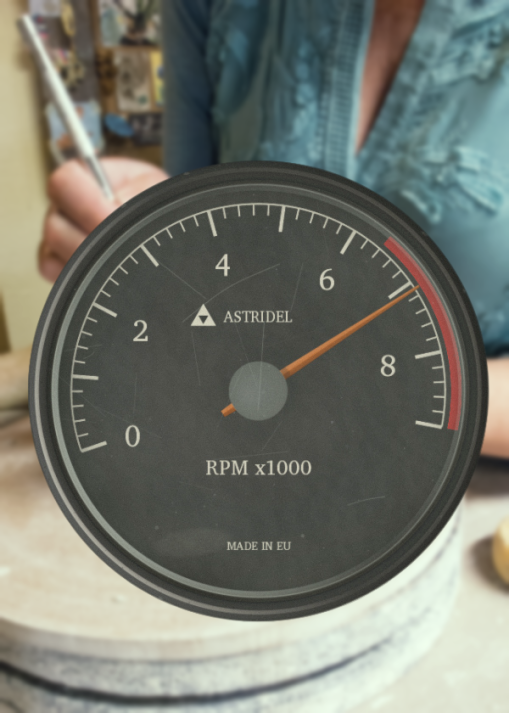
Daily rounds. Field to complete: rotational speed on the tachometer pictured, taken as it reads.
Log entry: 7100 rpm
